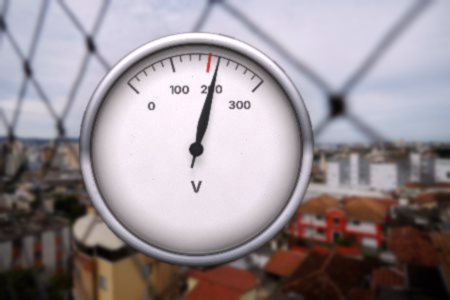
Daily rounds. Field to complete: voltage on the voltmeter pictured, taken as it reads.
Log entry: 200 V
